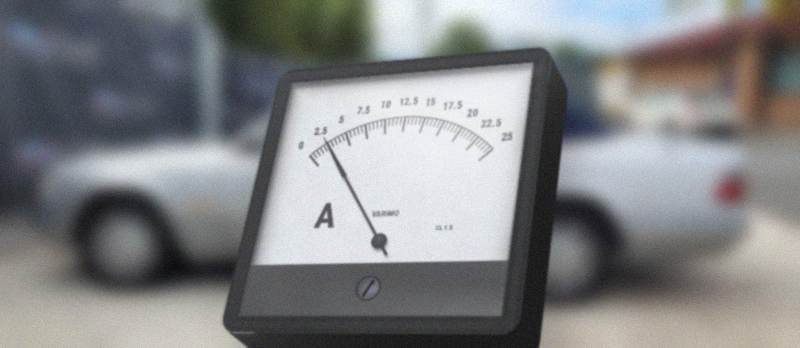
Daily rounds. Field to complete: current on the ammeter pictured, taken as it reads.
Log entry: 2.5 A
